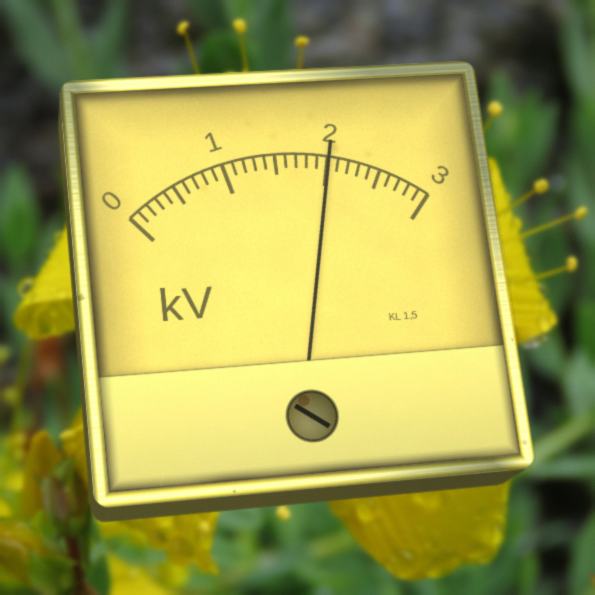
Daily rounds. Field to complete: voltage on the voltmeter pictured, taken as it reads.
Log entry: 2 kV
